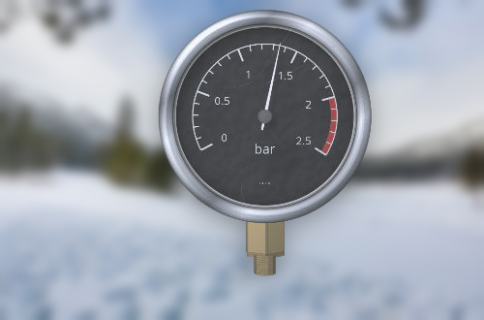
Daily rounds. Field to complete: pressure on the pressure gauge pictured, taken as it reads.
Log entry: 1.35 bar
